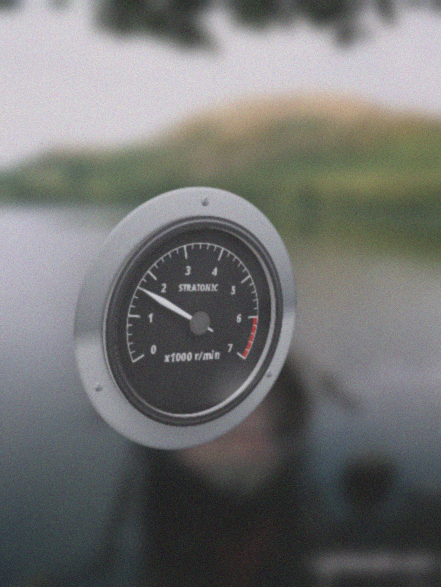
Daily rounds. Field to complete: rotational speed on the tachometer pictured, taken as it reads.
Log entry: 1600 rpm
